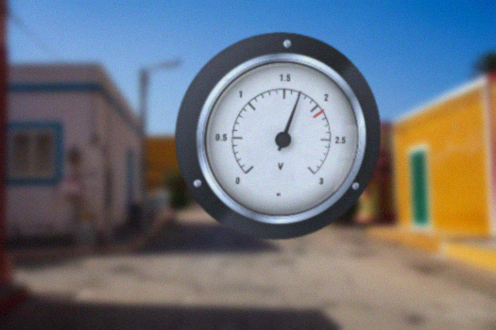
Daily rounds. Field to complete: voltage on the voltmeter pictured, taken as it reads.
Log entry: 1.7 V
